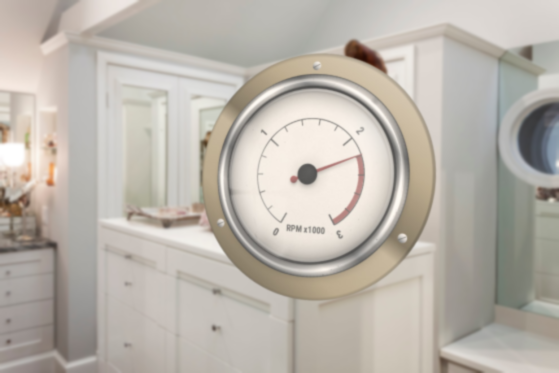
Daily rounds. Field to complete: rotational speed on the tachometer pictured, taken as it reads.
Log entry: 2200 rpm
